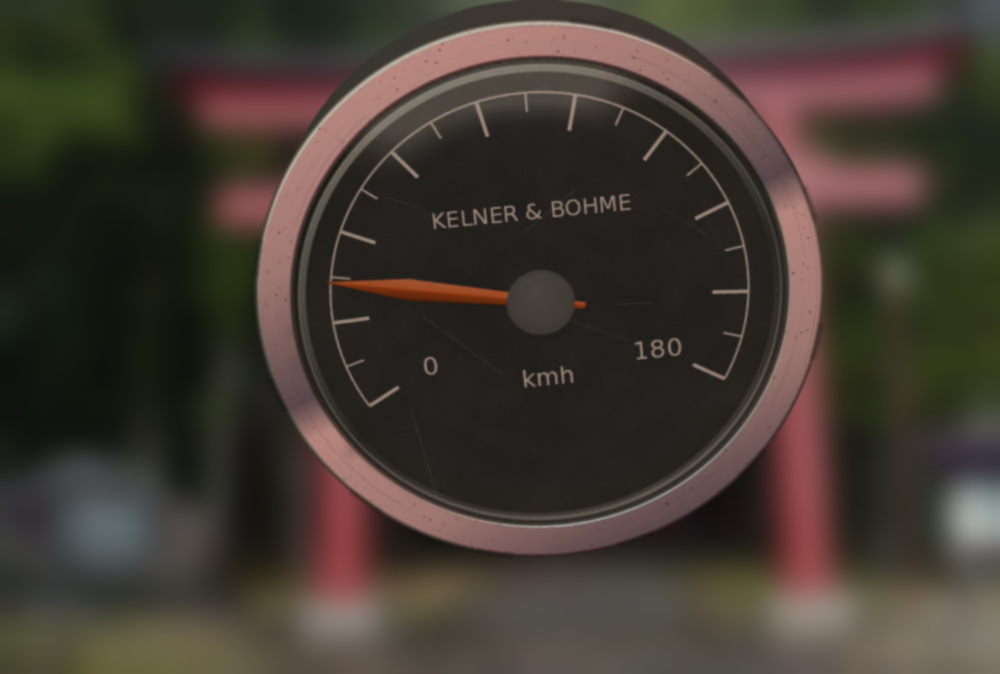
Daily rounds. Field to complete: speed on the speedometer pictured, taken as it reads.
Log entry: 30 km/h
